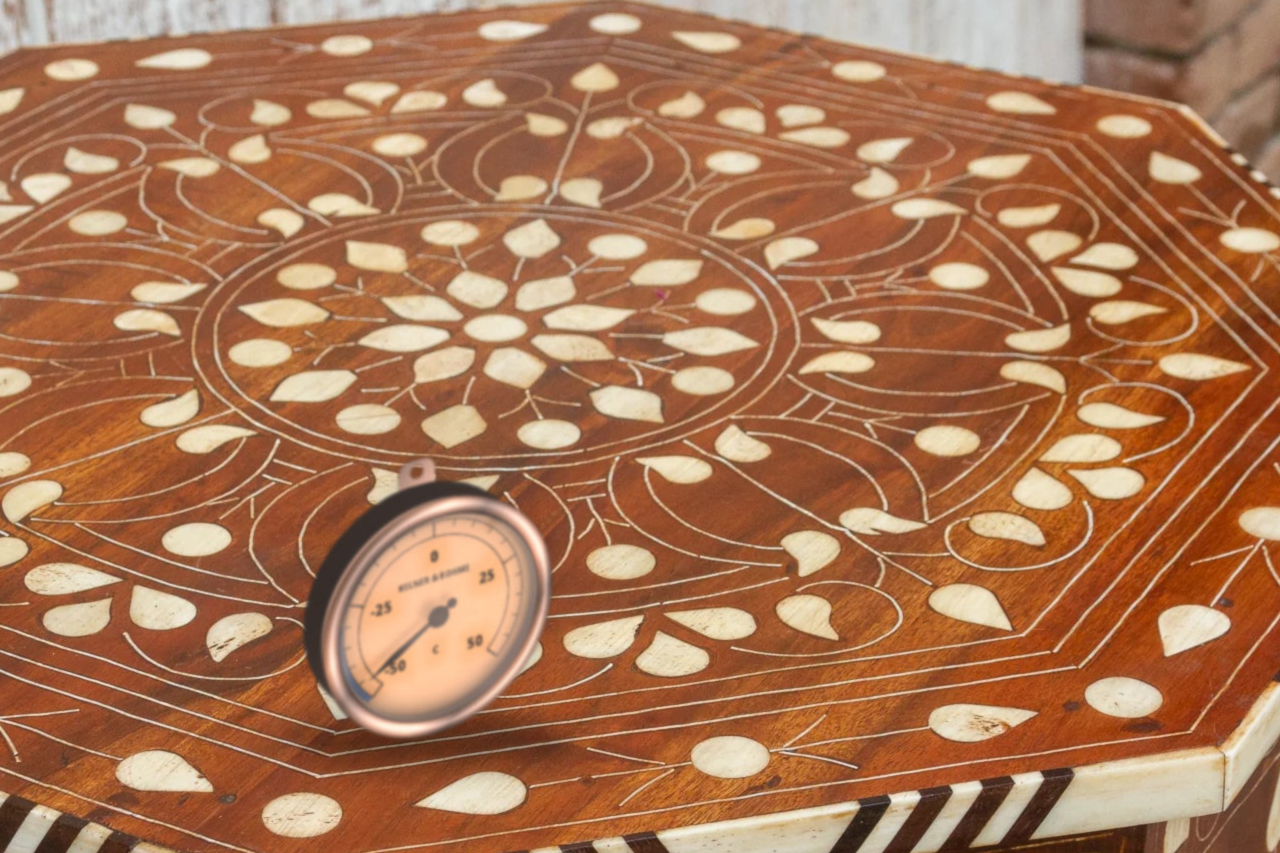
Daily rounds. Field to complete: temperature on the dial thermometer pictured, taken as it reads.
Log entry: -45 °C
